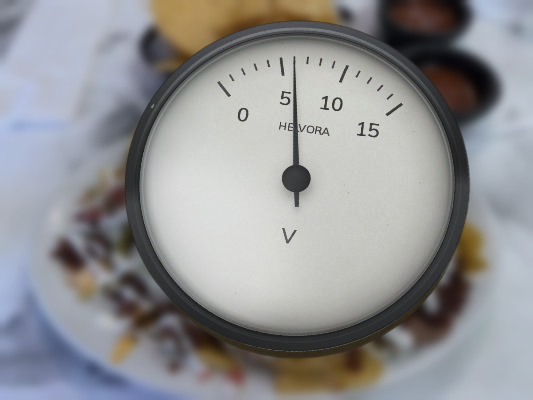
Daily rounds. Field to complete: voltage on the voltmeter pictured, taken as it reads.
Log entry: 6 V
